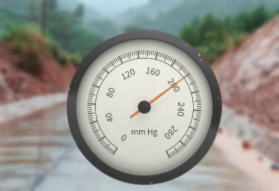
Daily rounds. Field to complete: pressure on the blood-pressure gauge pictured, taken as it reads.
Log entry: 200 mmHg
